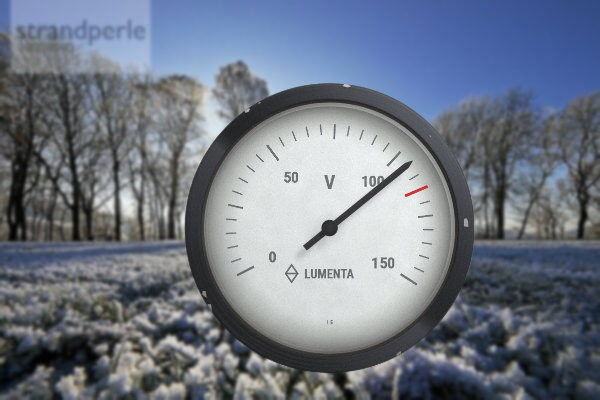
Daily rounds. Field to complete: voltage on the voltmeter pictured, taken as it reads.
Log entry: 105 V
